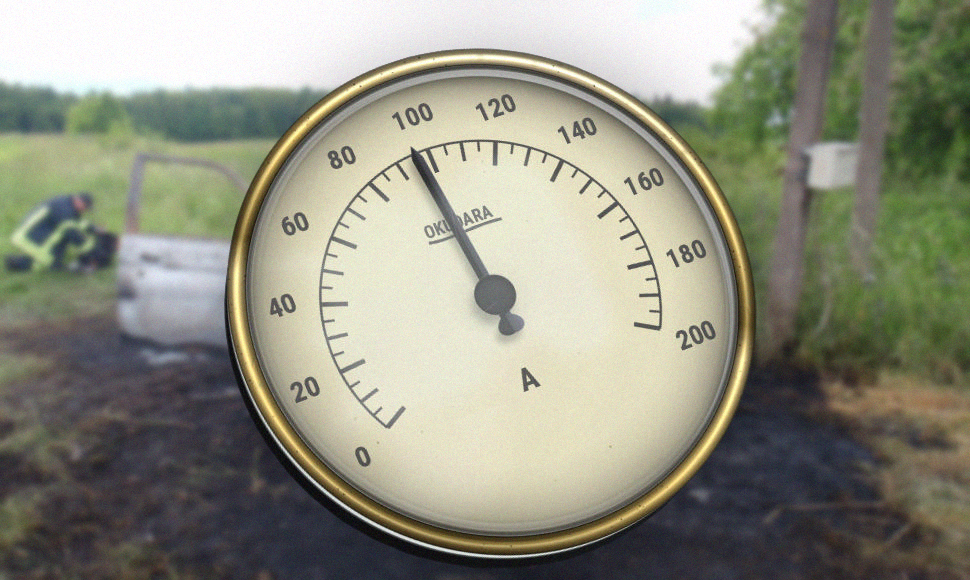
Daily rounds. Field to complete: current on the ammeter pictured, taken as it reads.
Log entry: 95 A
